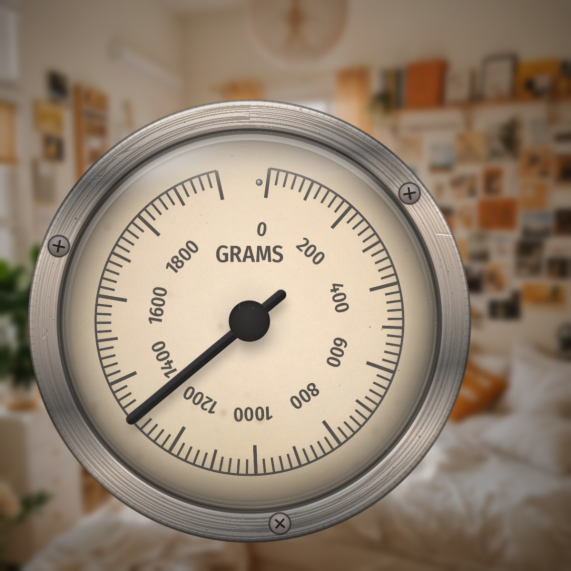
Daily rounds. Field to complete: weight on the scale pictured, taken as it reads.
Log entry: 1310 g
